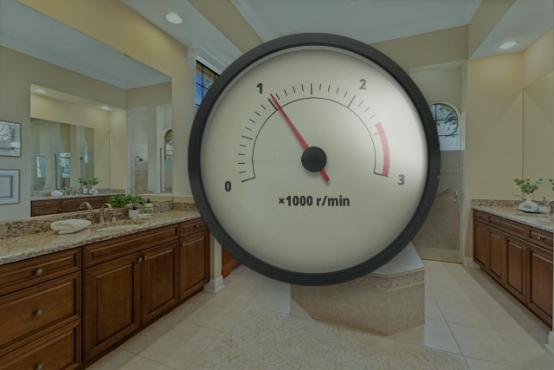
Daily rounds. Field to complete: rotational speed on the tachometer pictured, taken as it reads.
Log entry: 1050 rpm
